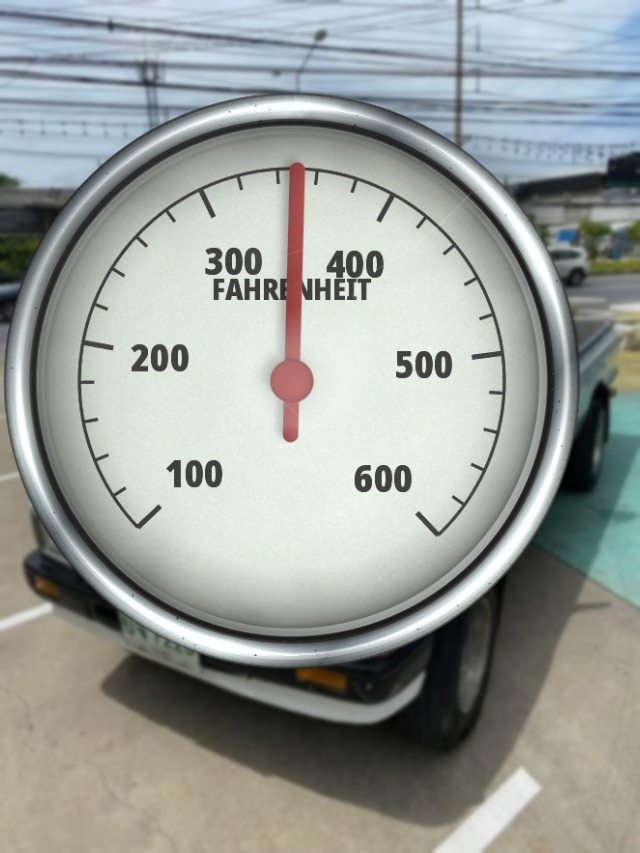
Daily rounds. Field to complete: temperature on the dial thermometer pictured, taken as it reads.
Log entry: 350 °F
